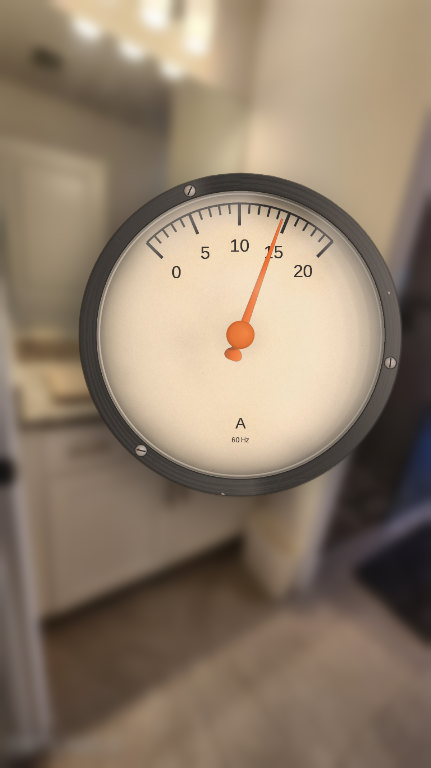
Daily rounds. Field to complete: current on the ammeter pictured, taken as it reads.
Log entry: 14.5 A
